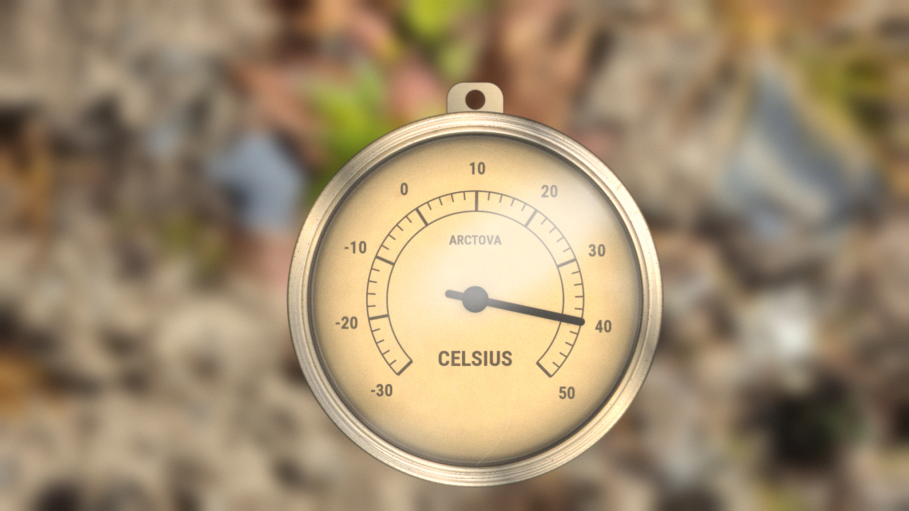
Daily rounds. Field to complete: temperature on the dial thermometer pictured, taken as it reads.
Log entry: 40 °C
